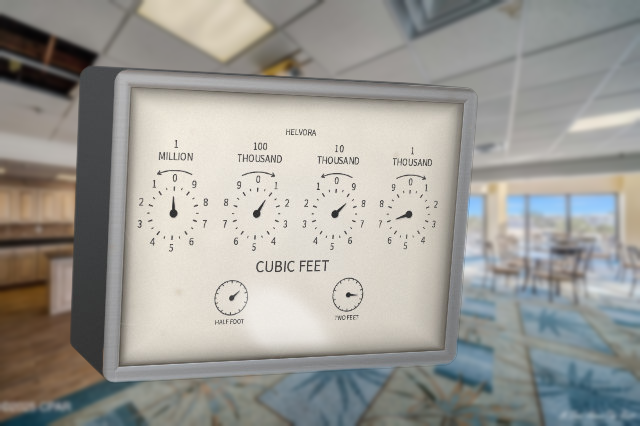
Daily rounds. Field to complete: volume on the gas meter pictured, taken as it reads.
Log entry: 8700 ft³
